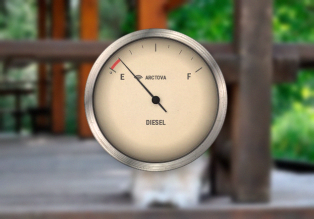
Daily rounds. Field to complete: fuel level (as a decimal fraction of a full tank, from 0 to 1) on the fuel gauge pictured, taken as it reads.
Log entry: 0.125
